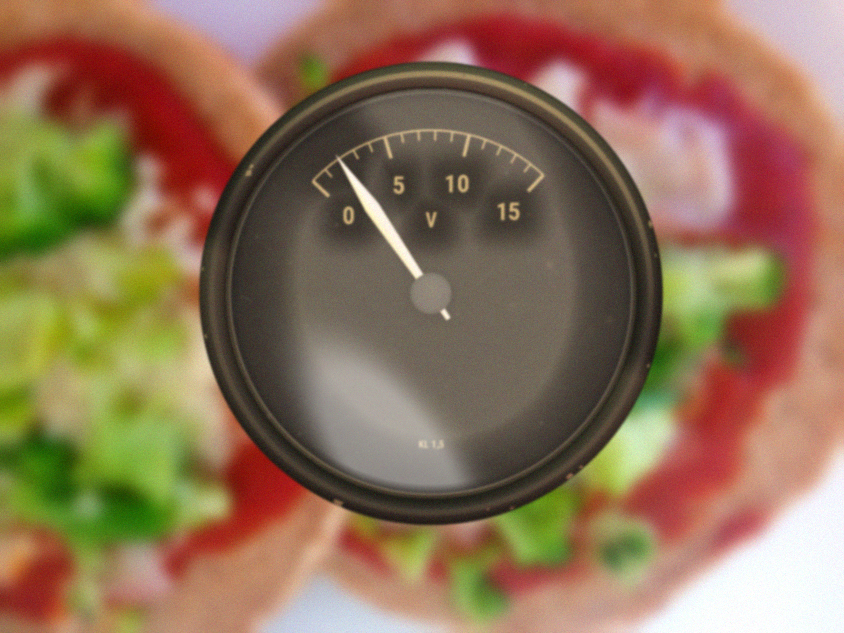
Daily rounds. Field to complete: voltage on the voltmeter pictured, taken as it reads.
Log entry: 2 V
